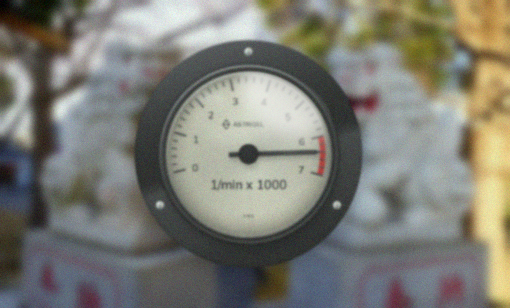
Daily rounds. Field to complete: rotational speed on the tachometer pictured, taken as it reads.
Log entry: 6400 rpm
